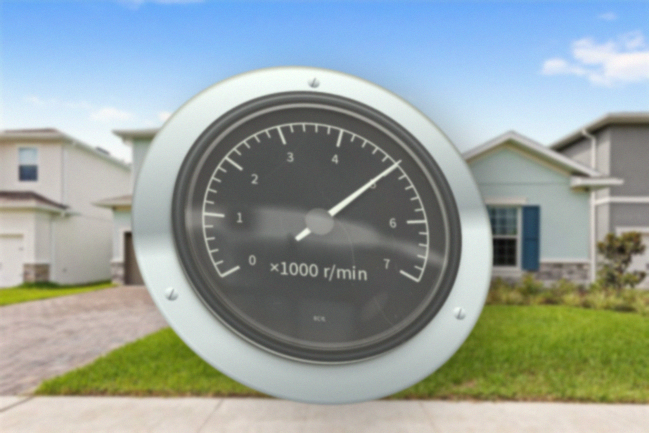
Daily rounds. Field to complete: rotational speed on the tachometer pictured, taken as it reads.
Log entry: 5000 rpm
